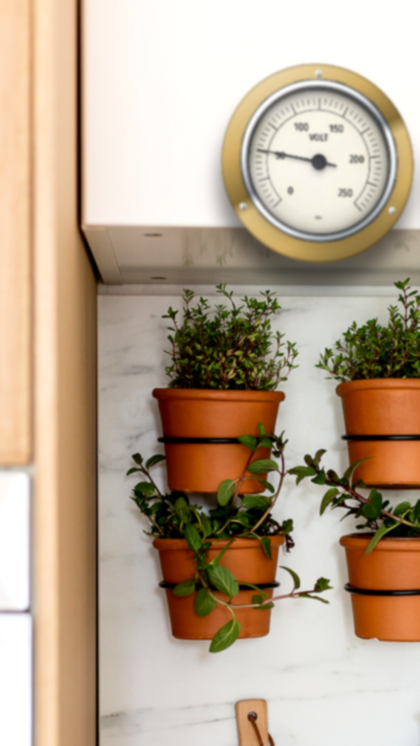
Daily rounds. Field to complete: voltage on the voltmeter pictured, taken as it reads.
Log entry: 50 V
